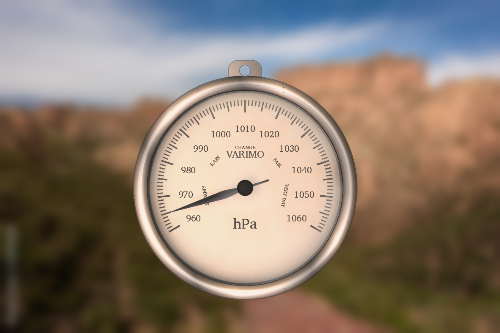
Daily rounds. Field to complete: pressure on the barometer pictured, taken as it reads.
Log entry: 965 hPa
